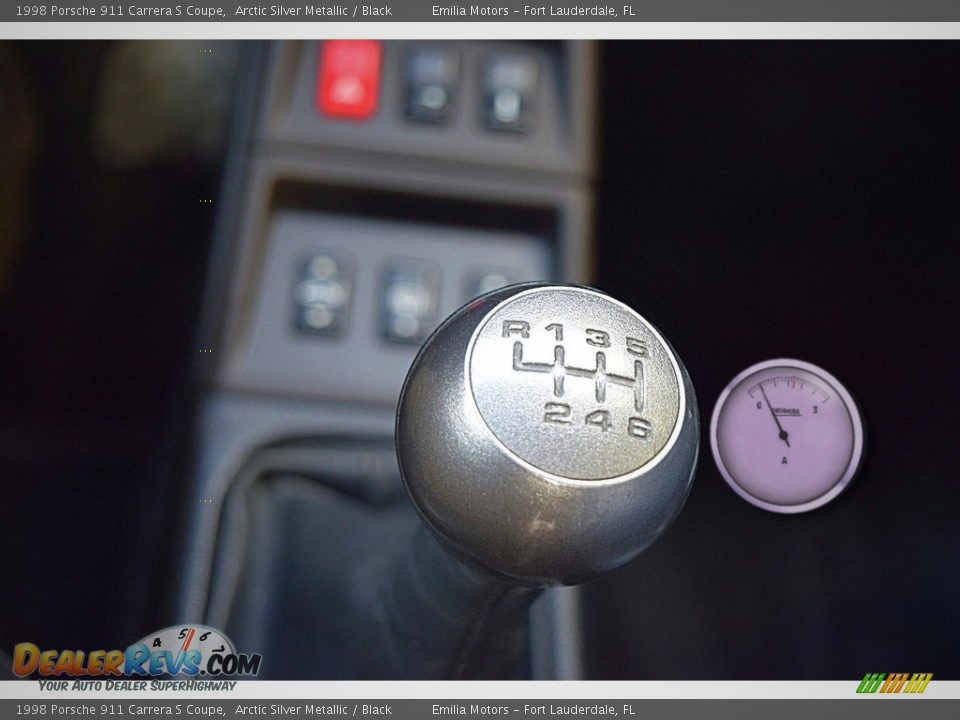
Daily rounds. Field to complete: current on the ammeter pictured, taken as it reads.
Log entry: 0.5 A
